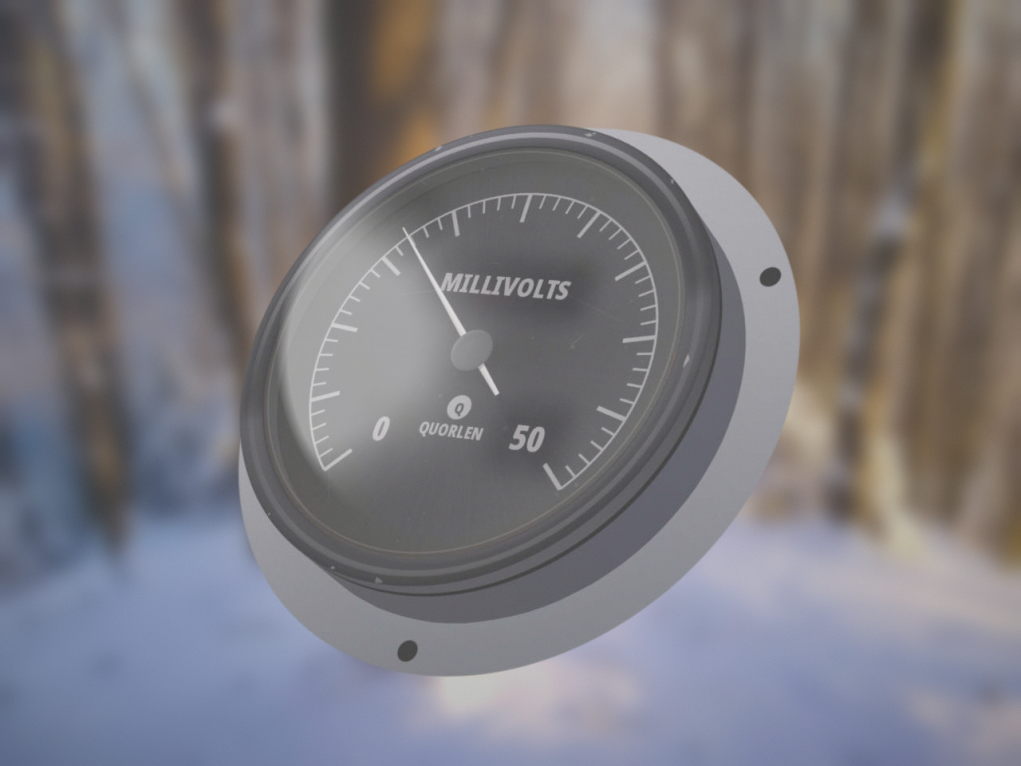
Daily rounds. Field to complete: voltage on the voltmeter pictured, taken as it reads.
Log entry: 17 mV
